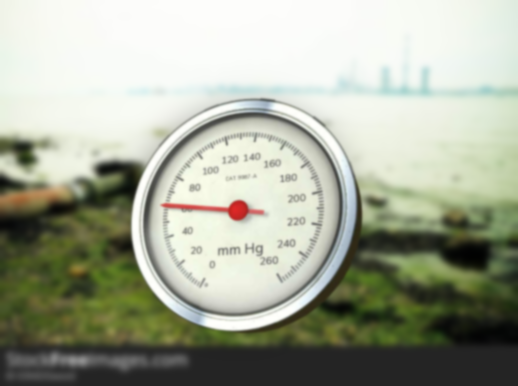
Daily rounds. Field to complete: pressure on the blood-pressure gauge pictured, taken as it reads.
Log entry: 60 mmHg
